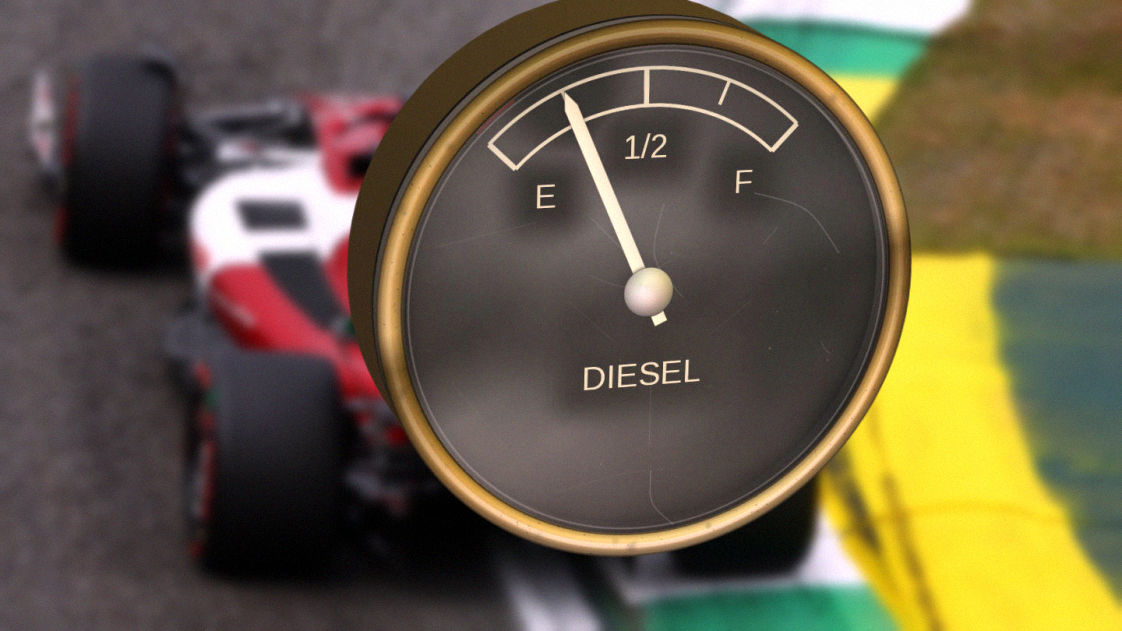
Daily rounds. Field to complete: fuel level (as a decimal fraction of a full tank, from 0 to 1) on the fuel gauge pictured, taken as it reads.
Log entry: 0.25
